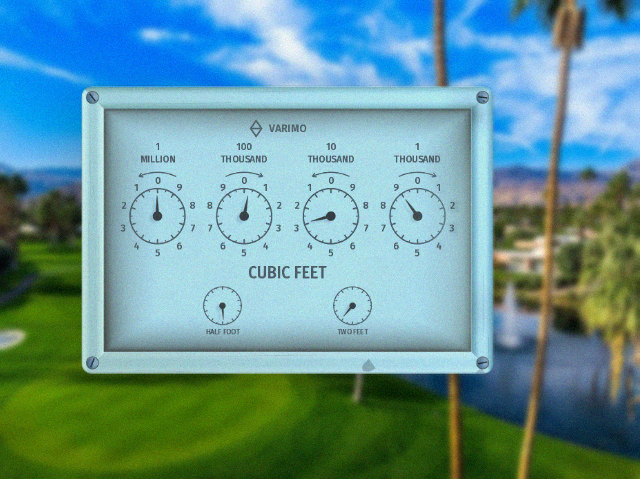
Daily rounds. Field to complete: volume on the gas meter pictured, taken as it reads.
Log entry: 2900 ft³
